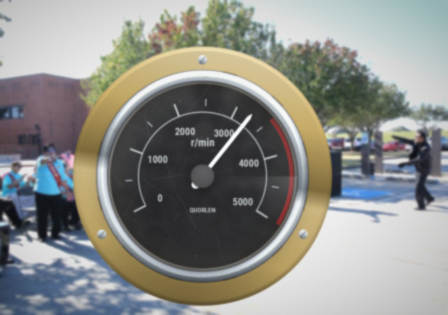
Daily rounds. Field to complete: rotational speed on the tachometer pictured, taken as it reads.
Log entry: 3250 rpm
